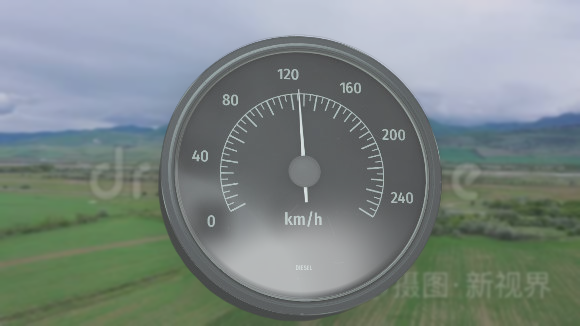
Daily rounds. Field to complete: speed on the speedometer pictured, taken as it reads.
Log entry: 125 km/h
